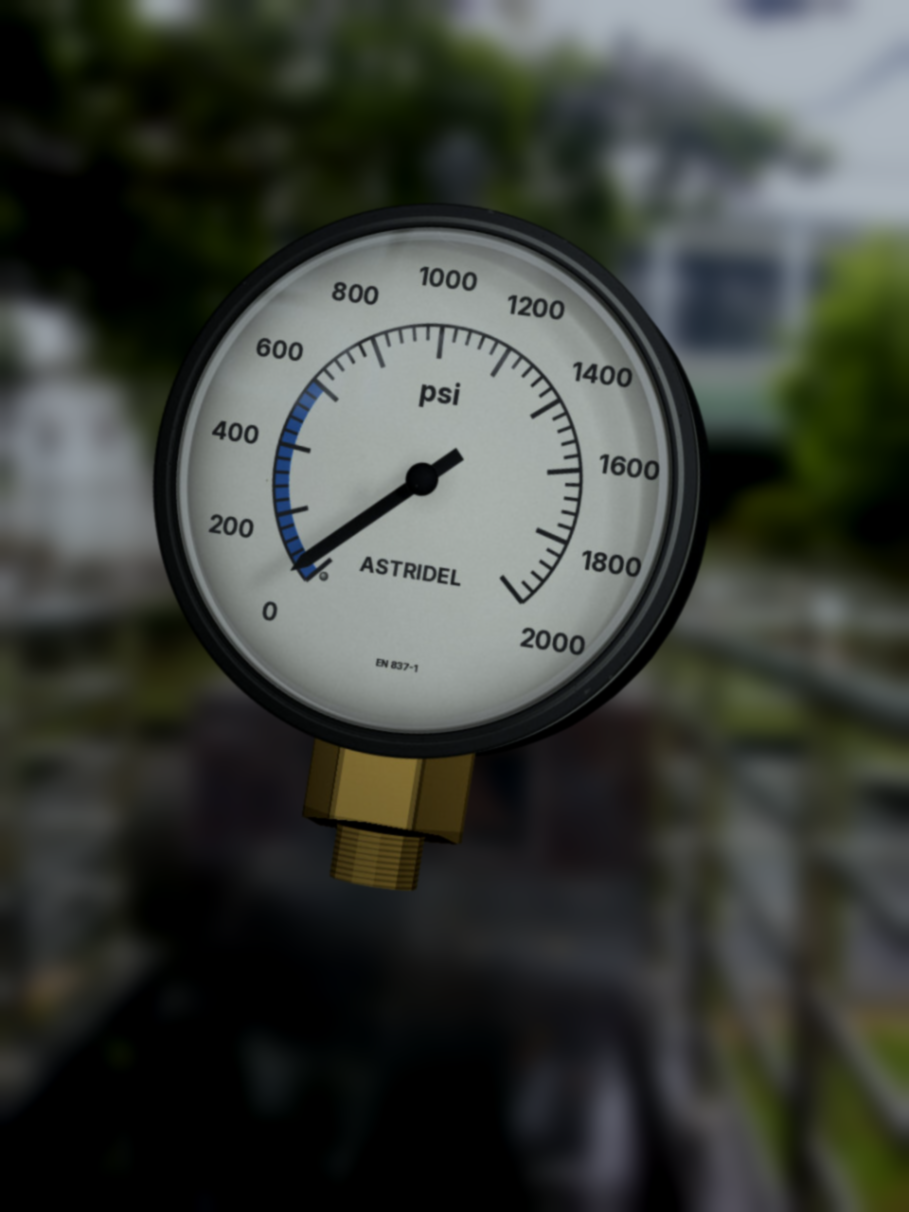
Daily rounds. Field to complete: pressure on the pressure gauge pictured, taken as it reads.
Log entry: 40 psi
